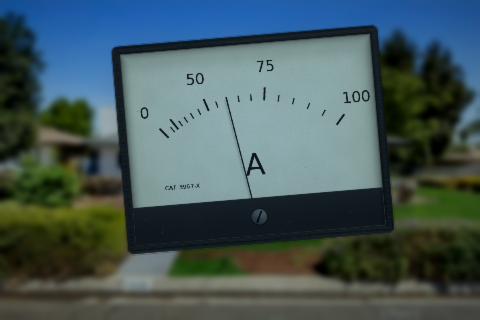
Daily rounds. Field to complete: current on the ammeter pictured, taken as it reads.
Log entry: 60 A
